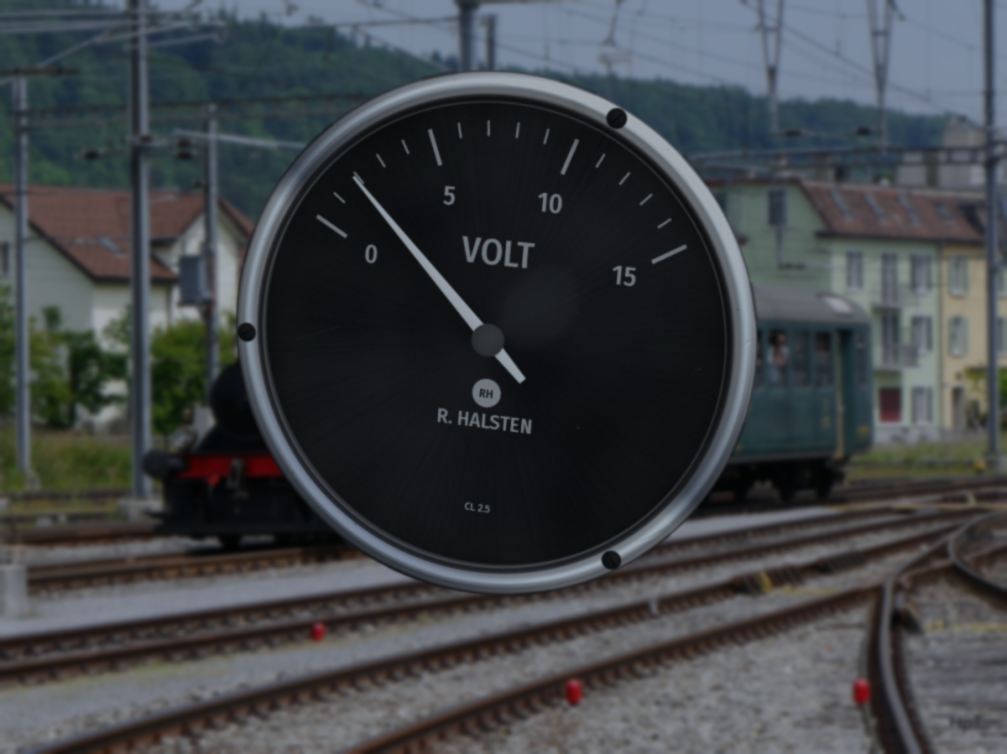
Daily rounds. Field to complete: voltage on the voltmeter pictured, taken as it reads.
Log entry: 2 V
